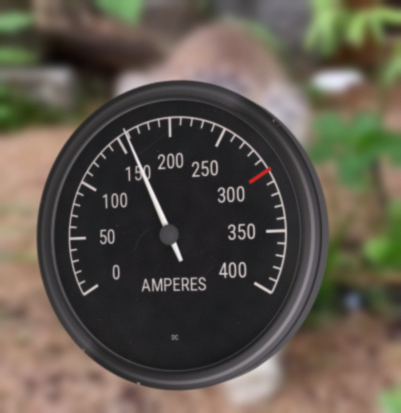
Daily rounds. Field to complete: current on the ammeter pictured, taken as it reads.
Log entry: 160 A
